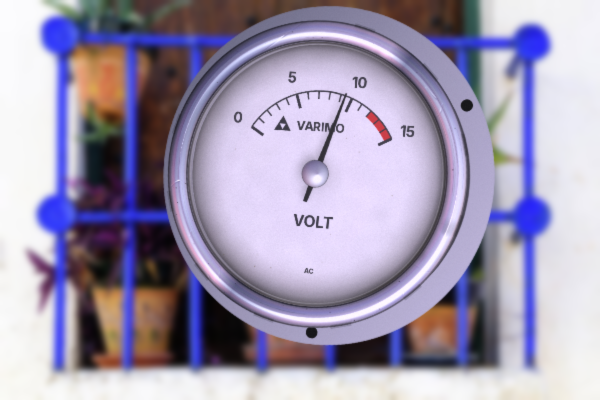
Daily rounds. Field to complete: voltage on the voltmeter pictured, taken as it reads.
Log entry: 9.5 V
